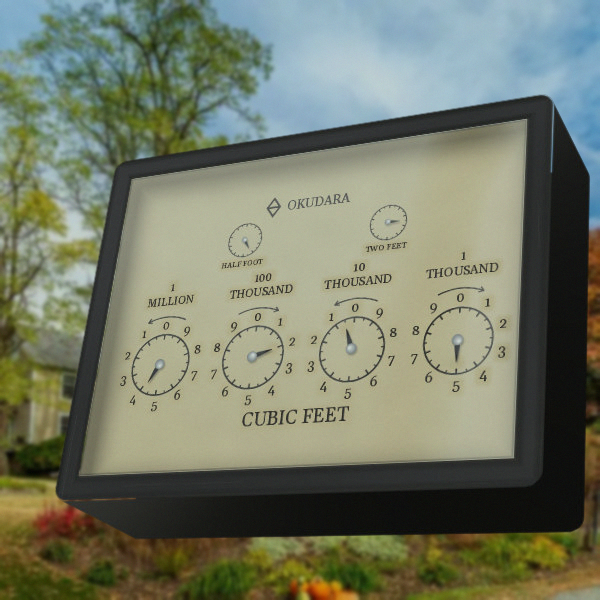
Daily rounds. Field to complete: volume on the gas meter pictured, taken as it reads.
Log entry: 420500 ft³
